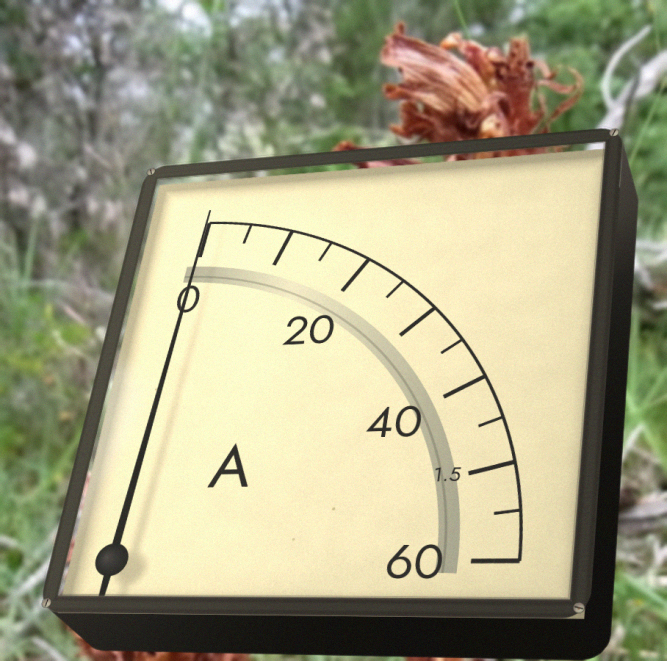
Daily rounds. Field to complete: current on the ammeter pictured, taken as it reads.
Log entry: 0 A
